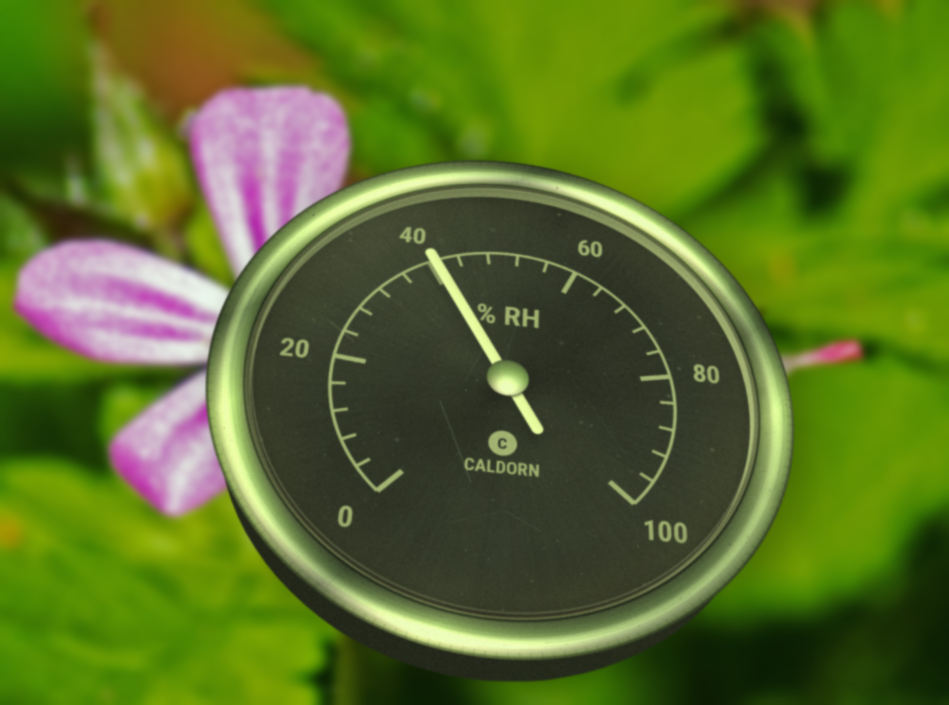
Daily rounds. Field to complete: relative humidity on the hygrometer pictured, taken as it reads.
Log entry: 40 %
